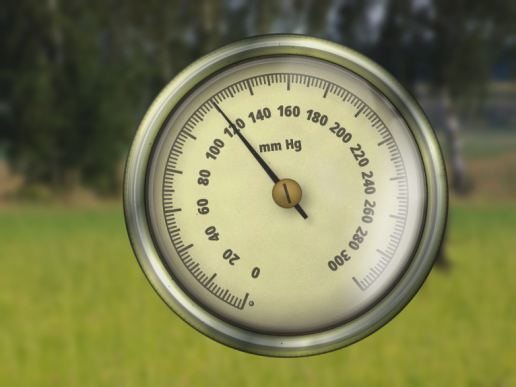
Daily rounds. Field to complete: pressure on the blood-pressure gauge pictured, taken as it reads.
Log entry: 120 mmHg
